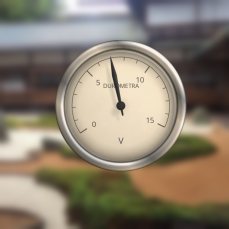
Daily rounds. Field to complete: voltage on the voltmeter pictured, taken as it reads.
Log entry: 7 V
